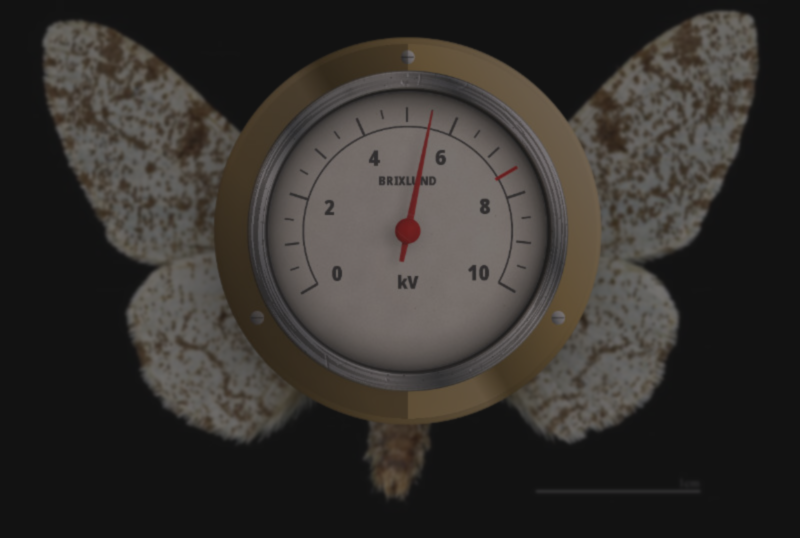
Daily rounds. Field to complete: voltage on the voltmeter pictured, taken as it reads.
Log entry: 5.5 kV
